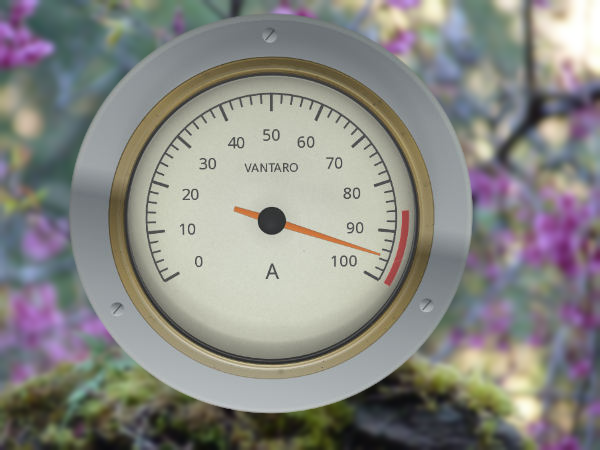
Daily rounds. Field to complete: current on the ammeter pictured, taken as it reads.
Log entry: 95 A
